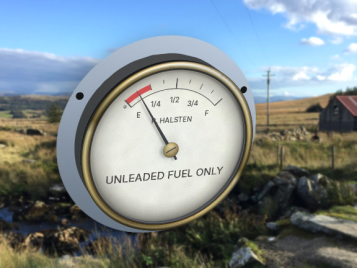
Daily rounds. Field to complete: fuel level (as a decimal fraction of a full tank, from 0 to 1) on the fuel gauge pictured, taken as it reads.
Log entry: 0.125
